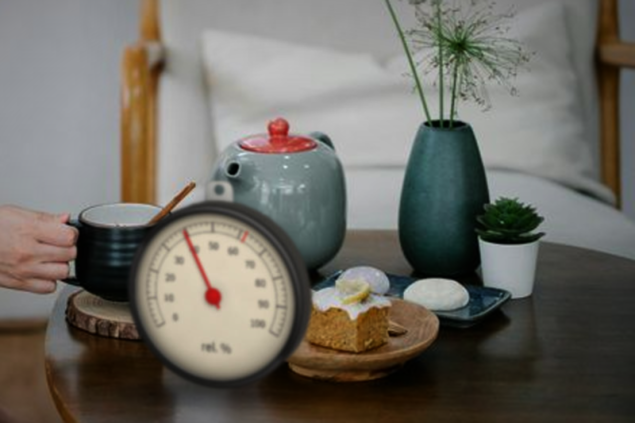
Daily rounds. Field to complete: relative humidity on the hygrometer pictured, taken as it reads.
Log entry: 40 %
